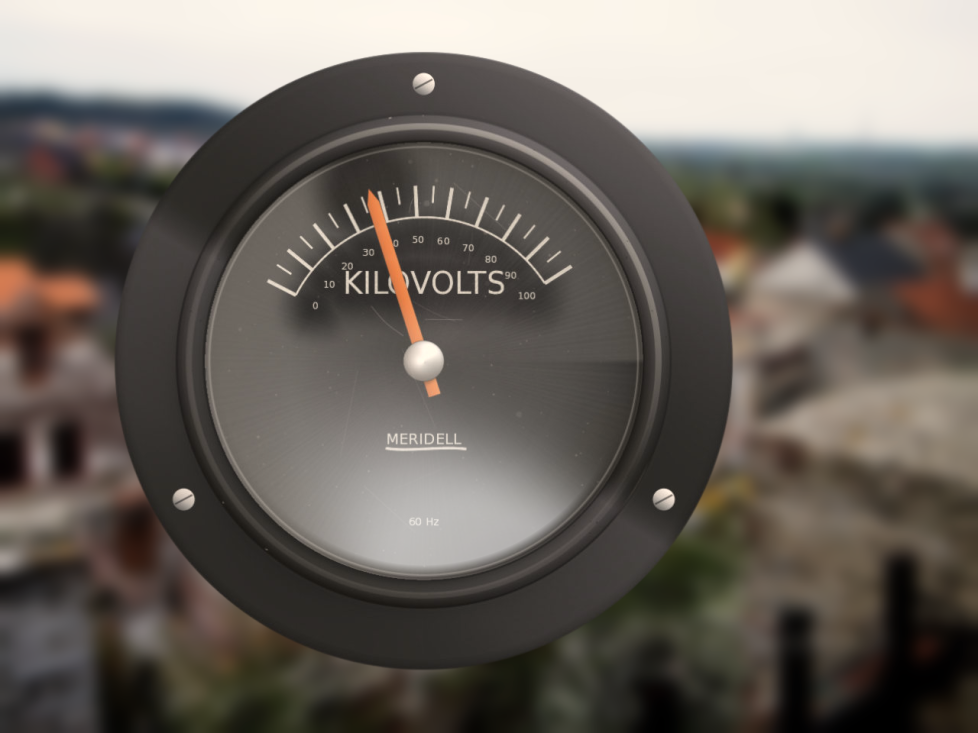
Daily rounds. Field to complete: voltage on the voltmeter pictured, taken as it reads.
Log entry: 37.5 kV
